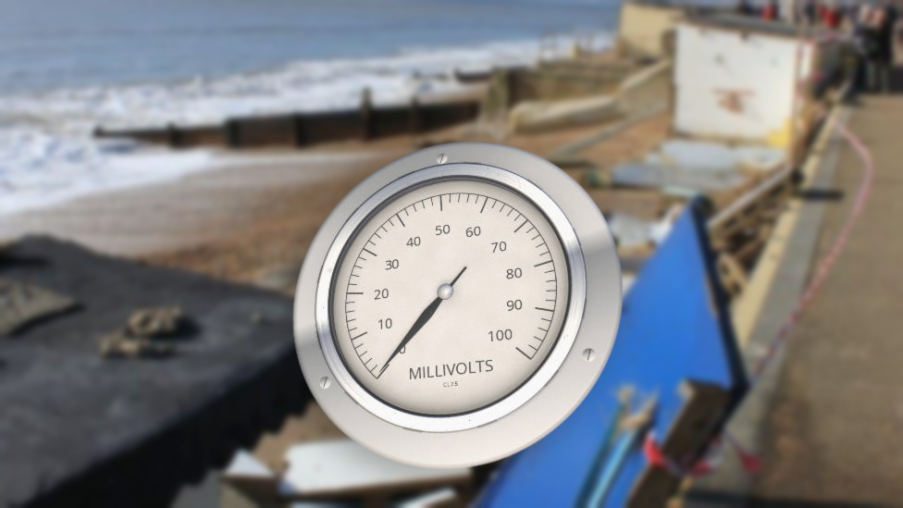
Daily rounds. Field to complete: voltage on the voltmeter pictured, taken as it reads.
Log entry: 0 mV
